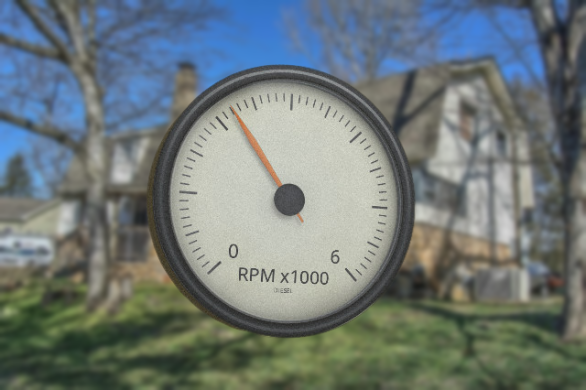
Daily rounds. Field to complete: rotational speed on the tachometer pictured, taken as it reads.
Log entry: 2200 rpm
